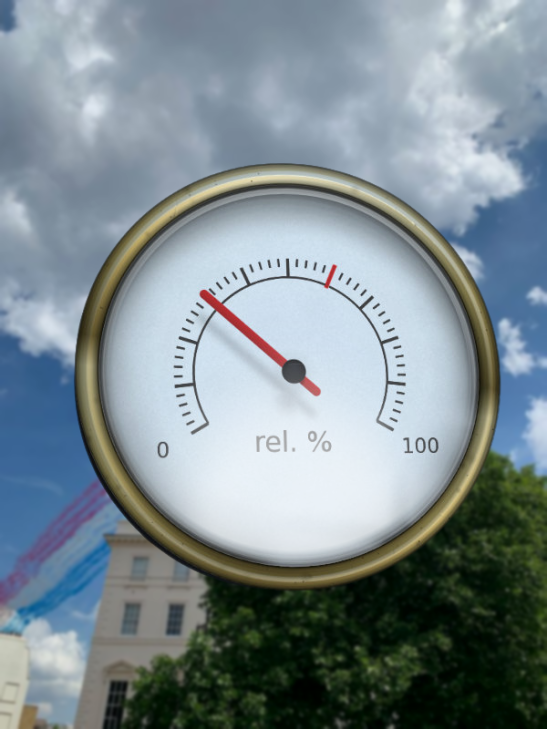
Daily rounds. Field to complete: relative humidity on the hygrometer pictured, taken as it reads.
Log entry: 30 %
